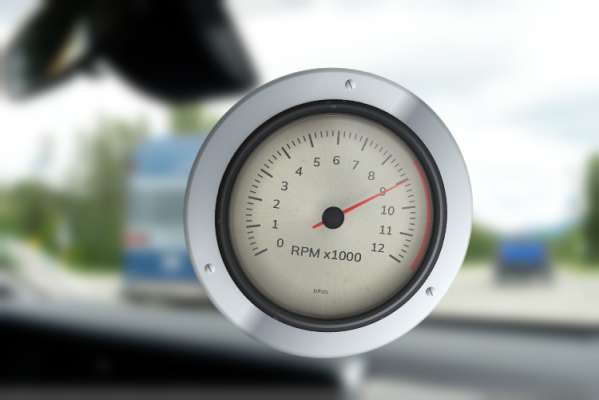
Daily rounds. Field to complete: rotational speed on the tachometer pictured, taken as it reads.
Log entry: 9000 rpm
